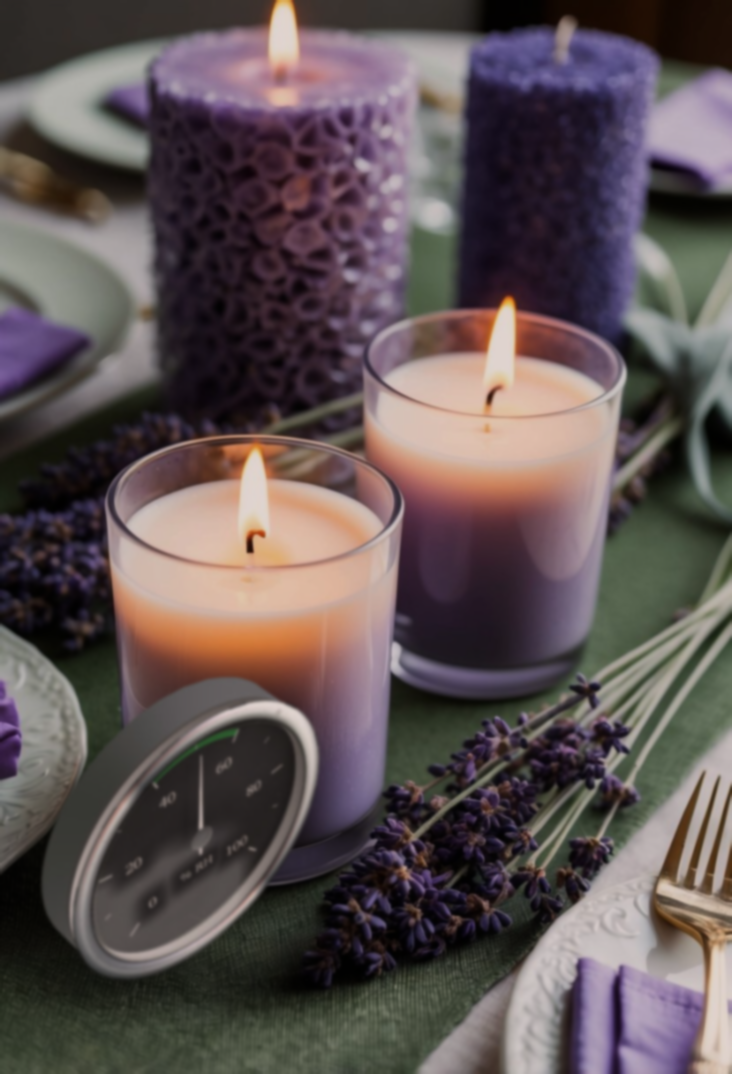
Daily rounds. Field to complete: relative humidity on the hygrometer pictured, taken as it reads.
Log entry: 50 %
